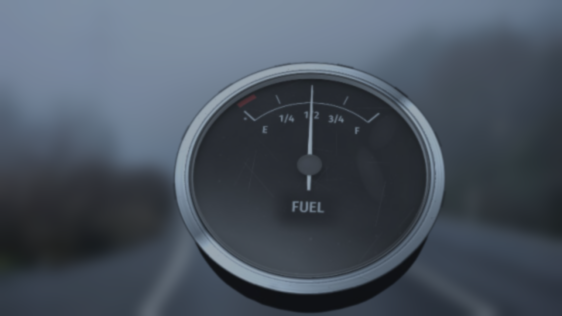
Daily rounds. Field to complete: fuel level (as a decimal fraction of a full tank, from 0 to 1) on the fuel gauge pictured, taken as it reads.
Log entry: 0.5
